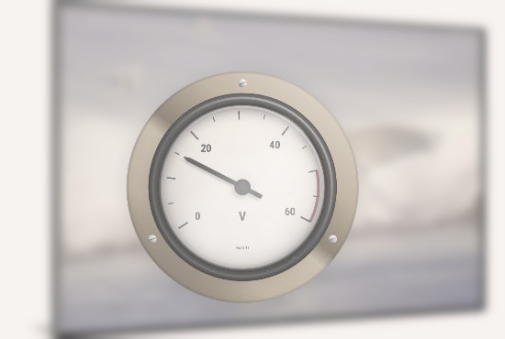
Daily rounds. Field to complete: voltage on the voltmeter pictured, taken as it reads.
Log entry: 15 V
